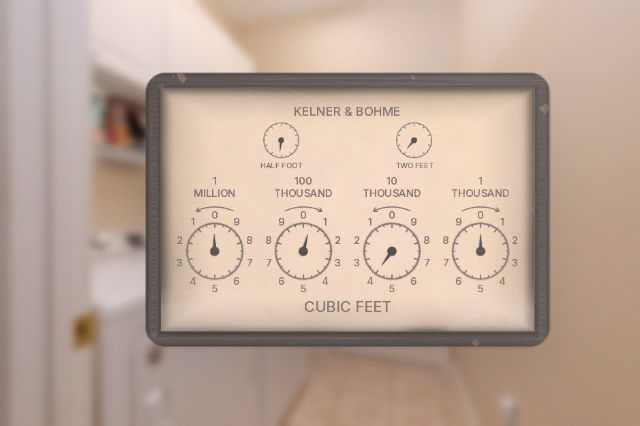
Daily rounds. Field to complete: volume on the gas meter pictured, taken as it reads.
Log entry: 4000 ft³
